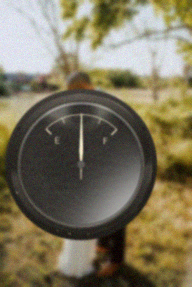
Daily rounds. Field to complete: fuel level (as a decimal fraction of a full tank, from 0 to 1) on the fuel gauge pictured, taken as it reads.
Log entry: 0.5
